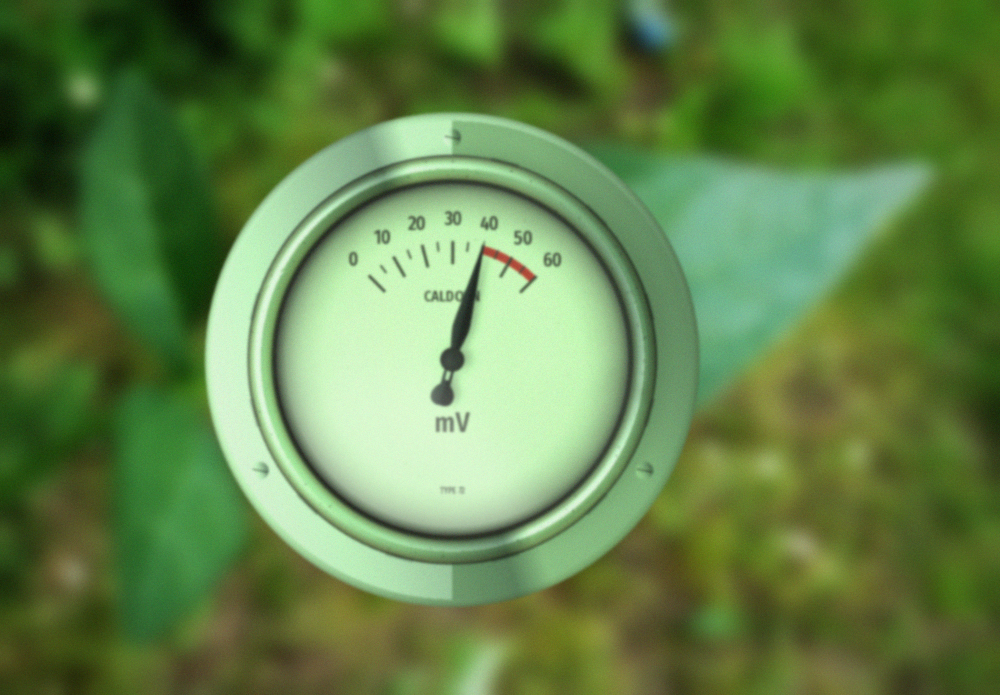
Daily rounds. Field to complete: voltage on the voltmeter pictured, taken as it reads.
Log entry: 40 mV
